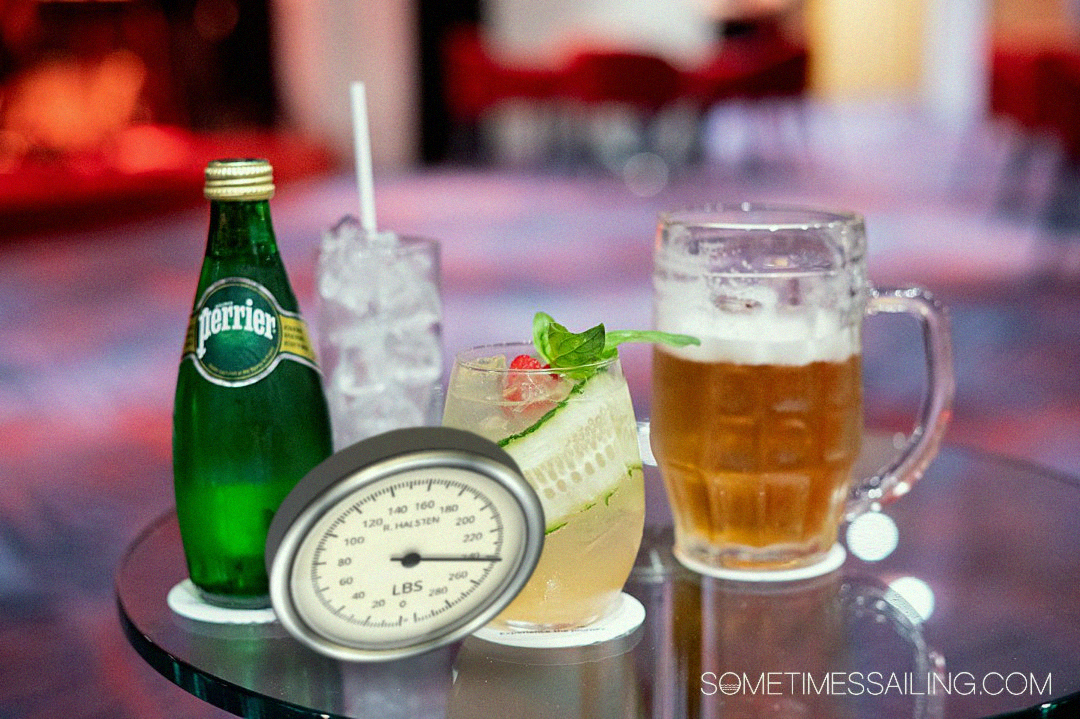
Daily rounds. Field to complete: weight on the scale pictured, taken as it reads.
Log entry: 240 lb
